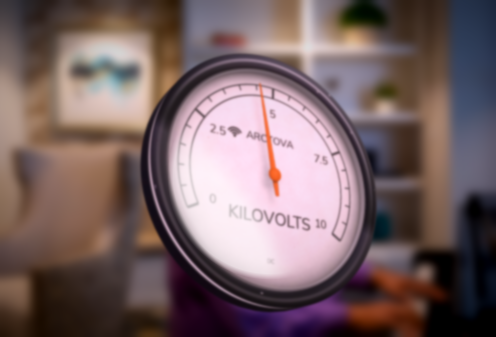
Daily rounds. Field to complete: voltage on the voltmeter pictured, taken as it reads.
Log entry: 4.5 kV
